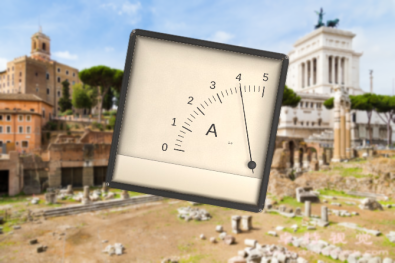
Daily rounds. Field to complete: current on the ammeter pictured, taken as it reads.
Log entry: 4 A
